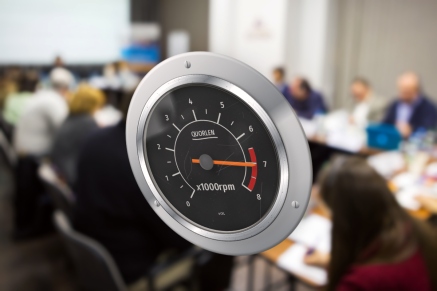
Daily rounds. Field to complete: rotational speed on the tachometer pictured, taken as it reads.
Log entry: 7000 rpm
